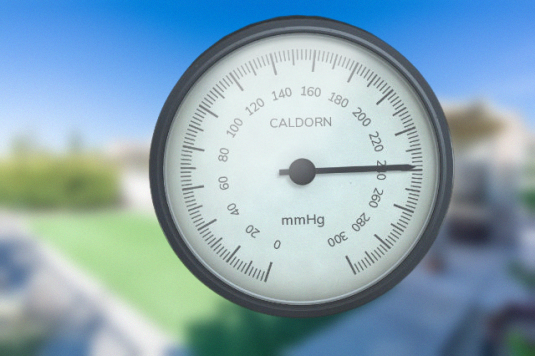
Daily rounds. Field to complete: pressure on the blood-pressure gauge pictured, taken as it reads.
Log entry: 238 mmHg
